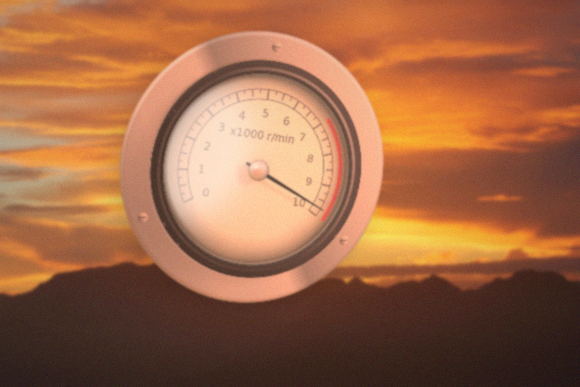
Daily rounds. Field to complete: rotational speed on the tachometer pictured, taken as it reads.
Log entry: 9750 rpm
